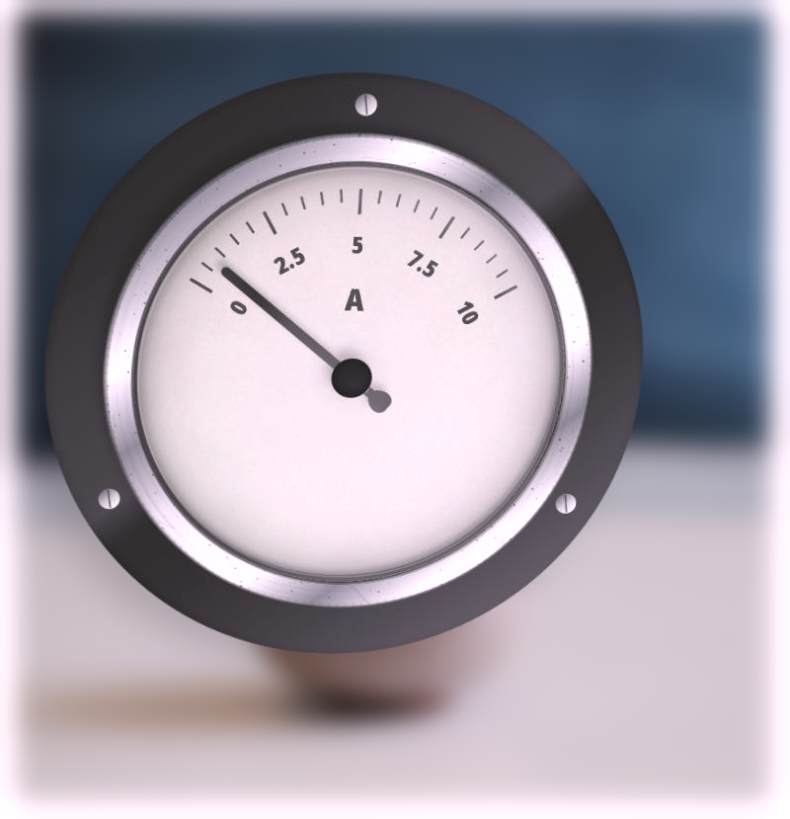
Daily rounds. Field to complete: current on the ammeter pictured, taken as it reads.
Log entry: 0.75 A
